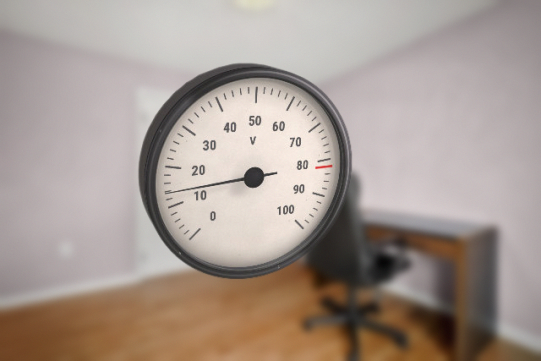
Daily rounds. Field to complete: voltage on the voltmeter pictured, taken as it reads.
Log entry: 14 V
